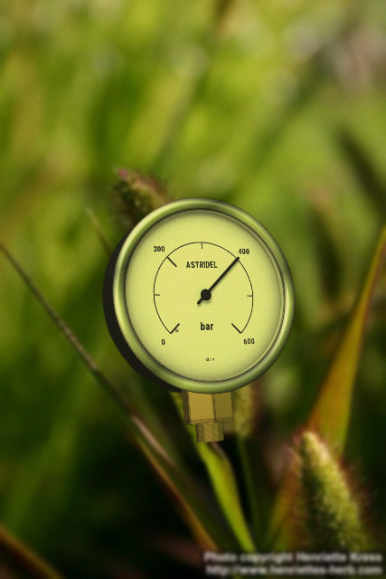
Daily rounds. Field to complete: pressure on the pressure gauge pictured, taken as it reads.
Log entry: 400 bar
